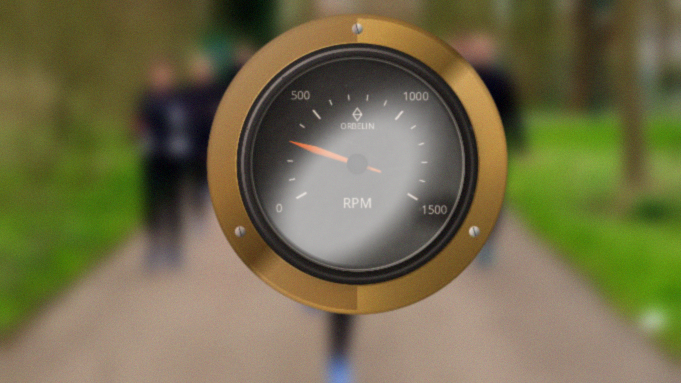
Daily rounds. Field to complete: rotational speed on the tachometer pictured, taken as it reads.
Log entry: 300 rpm
